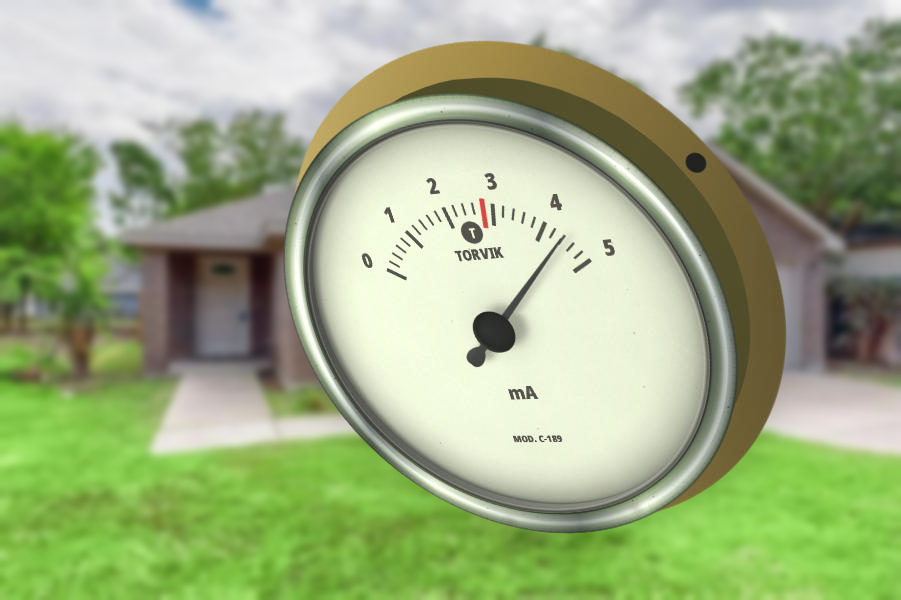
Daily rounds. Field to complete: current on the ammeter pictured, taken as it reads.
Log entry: 4.4 mA
